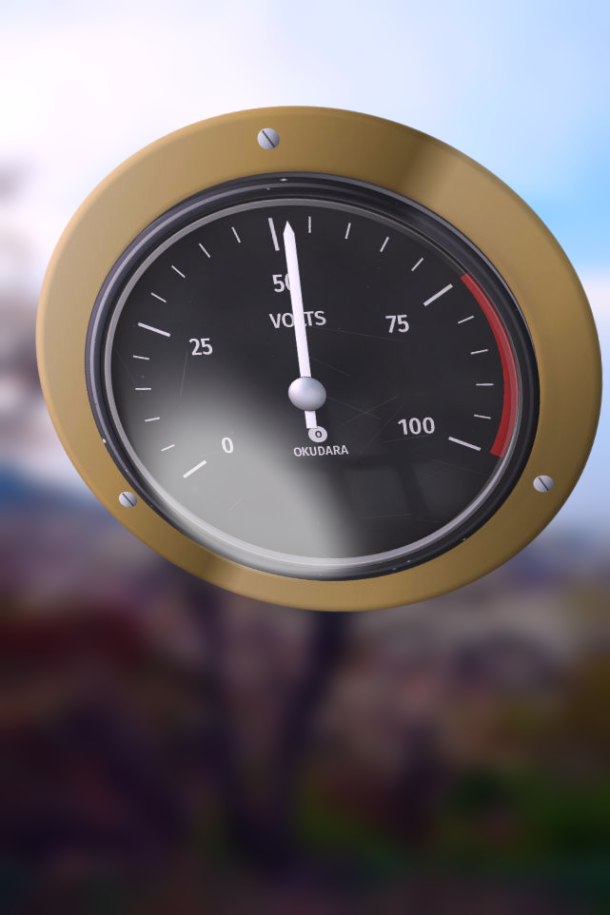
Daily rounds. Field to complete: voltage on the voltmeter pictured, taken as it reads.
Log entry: 52.5 V
